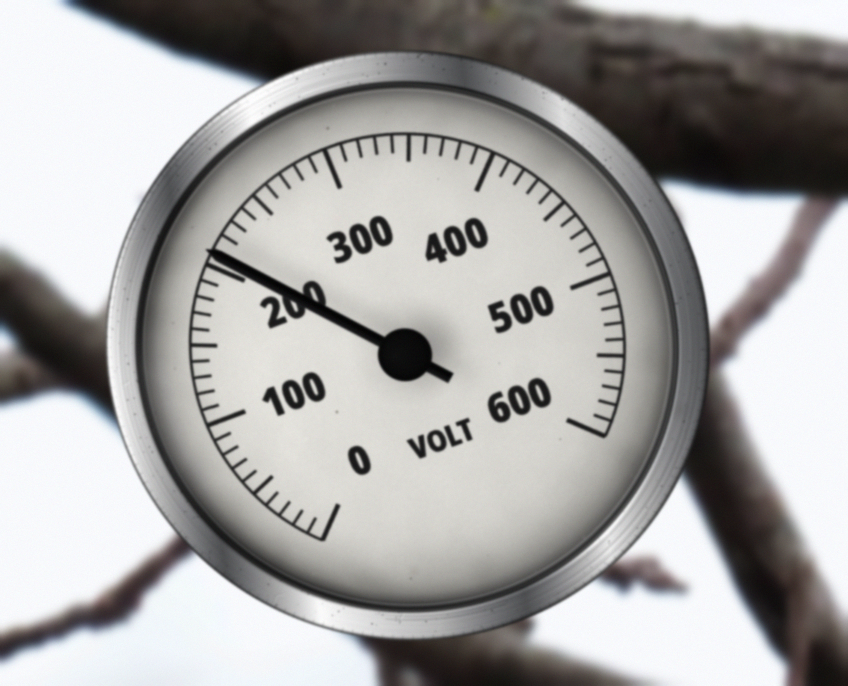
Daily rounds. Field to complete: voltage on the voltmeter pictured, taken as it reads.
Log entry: 210 V
